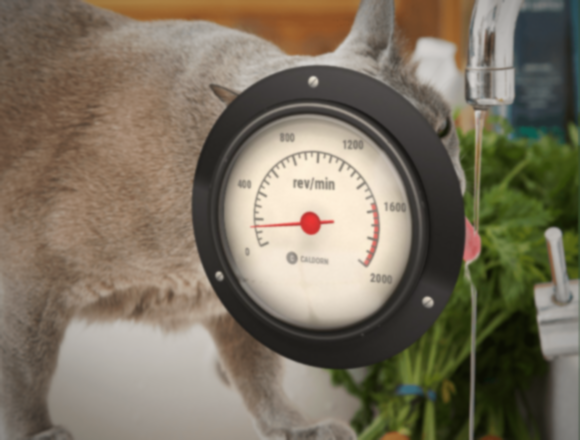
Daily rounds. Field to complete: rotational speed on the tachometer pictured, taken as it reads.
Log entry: 150 rpm
